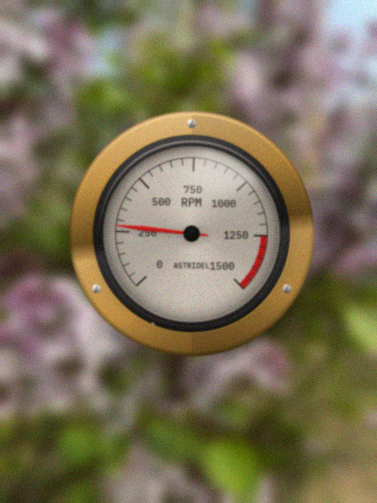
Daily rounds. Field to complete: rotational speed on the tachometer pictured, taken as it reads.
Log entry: 275 rpm
